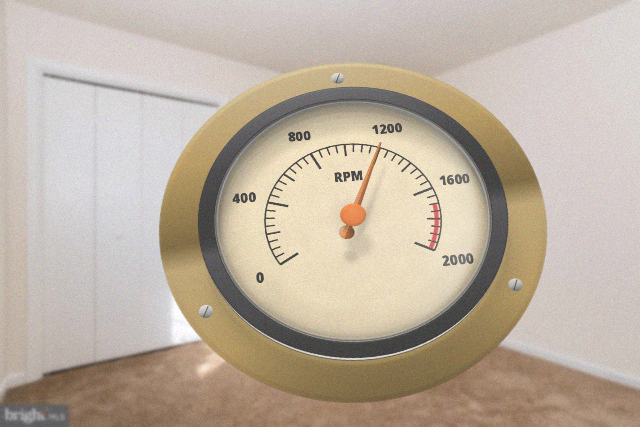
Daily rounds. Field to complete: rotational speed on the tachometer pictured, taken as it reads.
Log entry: 1200 rpm
